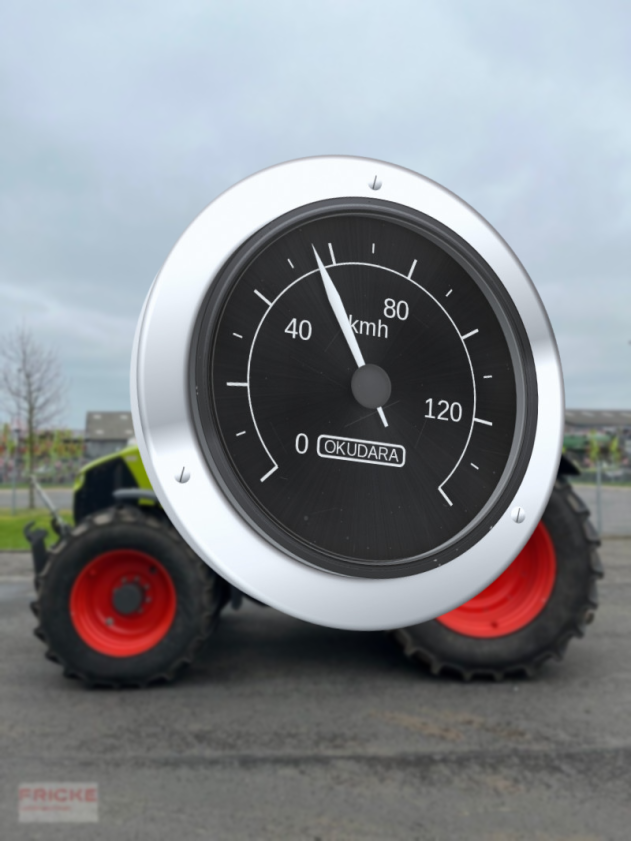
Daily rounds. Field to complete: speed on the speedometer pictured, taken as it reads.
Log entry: 55 km/h
